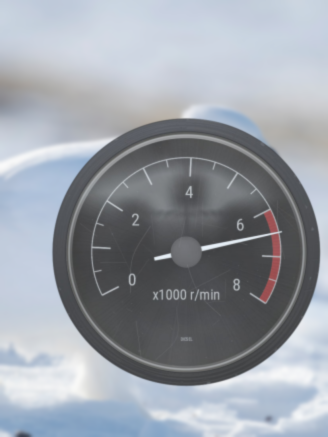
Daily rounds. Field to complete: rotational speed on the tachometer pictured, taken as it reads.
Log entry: 6500 rpm
